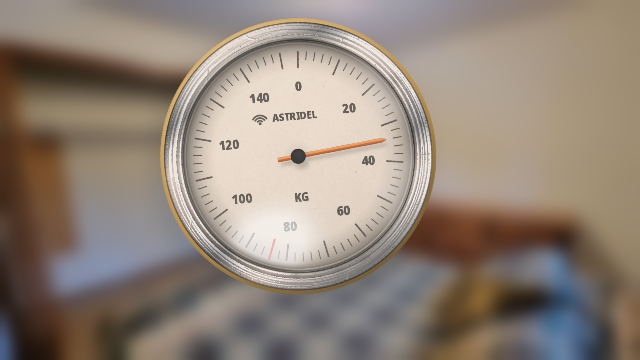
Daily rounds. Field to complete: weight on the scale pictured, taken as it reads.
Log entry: 34 kg
